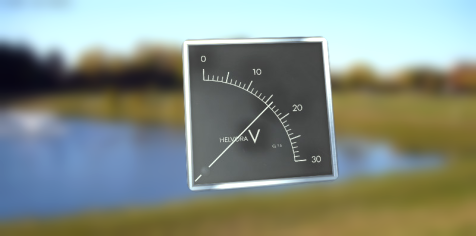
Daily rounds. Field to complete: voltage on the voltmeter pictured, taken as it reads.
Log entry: 16 V
